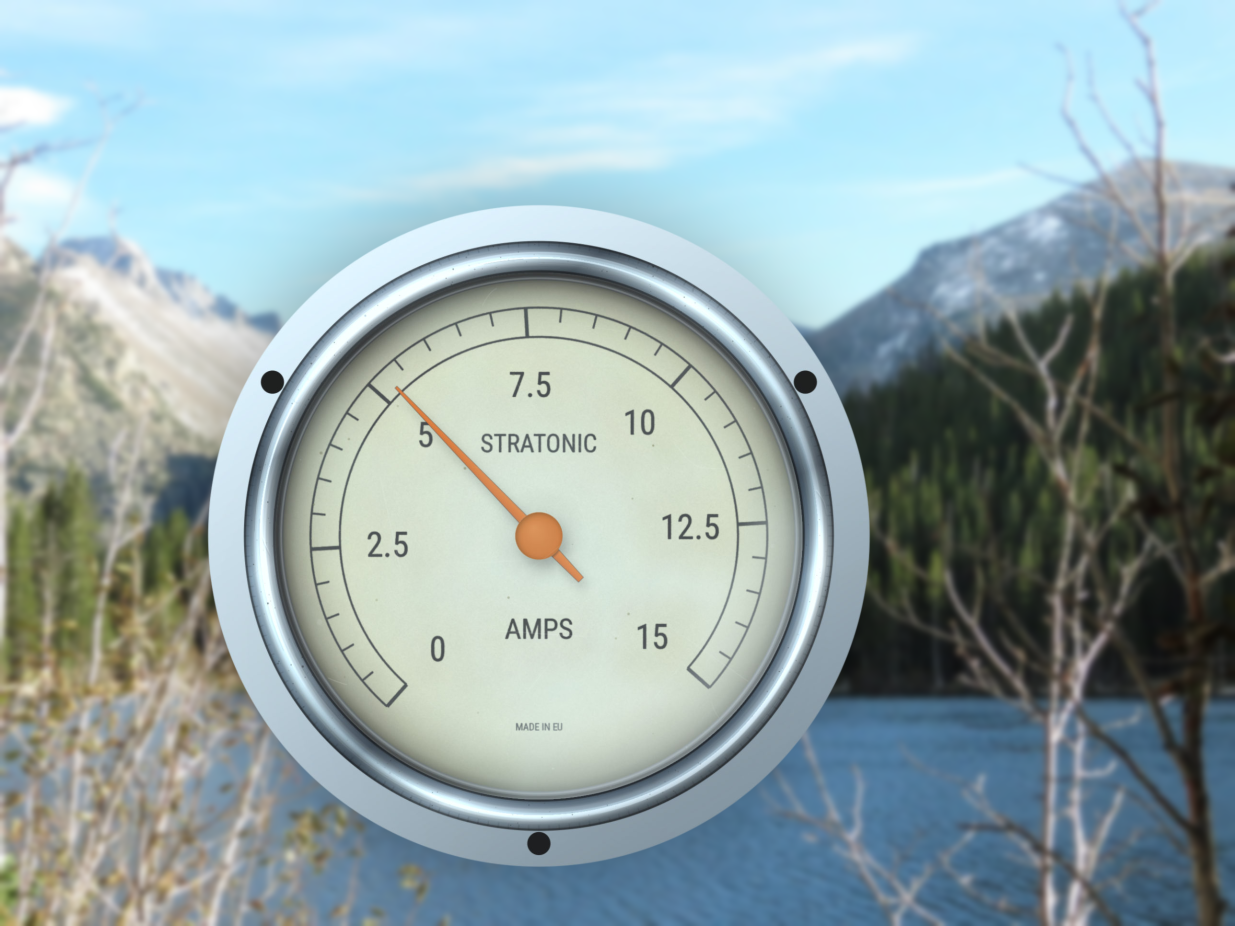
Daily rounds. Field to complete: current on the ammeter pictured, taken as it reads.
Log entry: 5.25 A
